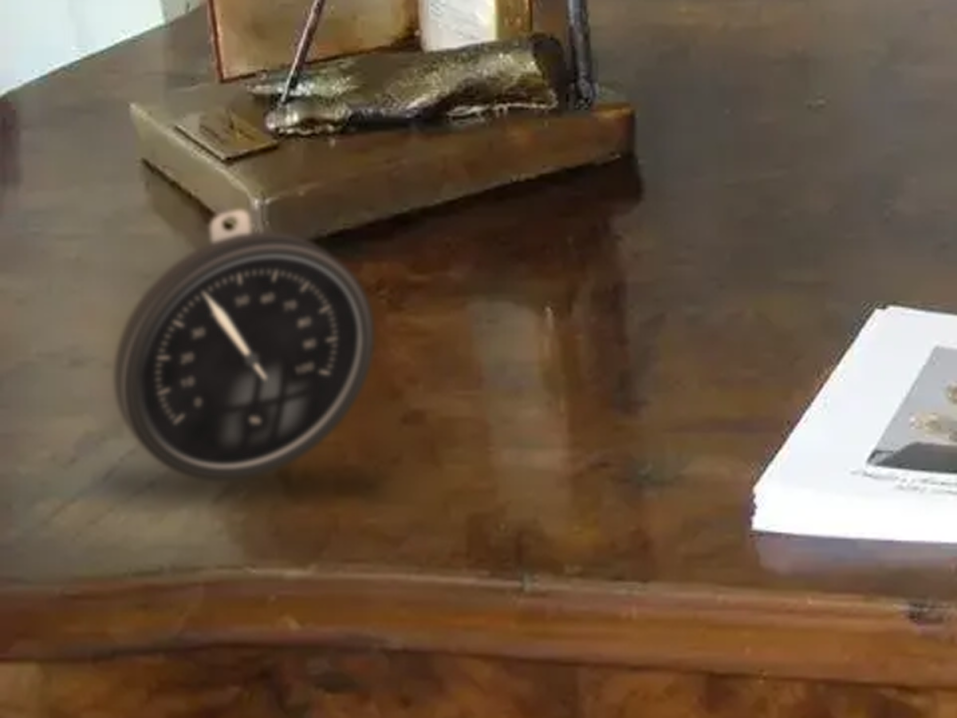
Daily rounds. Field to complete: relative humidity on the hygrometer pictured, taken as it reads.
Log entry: 40 %
